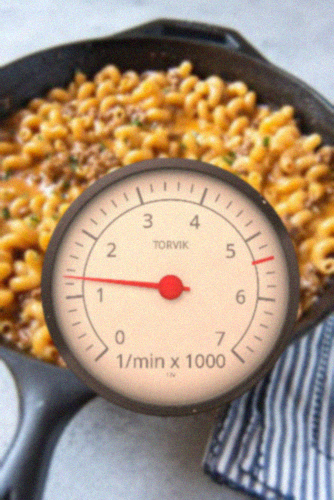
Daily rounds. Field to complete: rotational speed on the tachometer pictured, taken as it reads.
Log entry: 1300 rpm
